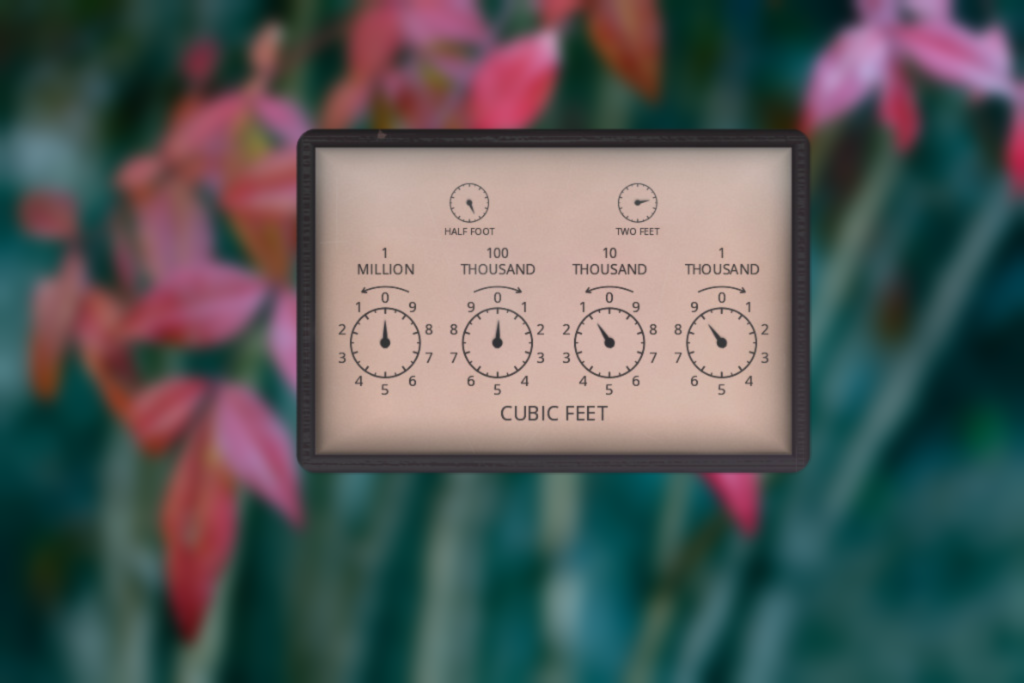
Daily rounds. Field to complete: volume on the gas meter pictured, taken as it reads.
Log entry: 900 ft³
